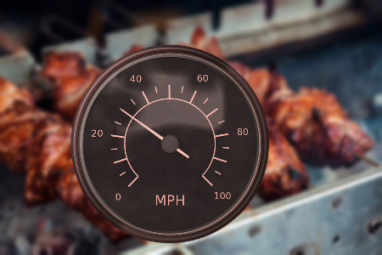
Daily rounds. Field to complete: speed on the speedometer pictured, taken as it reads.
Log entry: 30 mph
